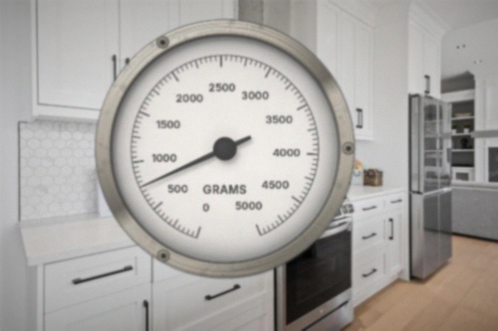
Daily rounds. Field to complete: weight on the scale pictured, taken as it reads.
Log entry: 750 g
